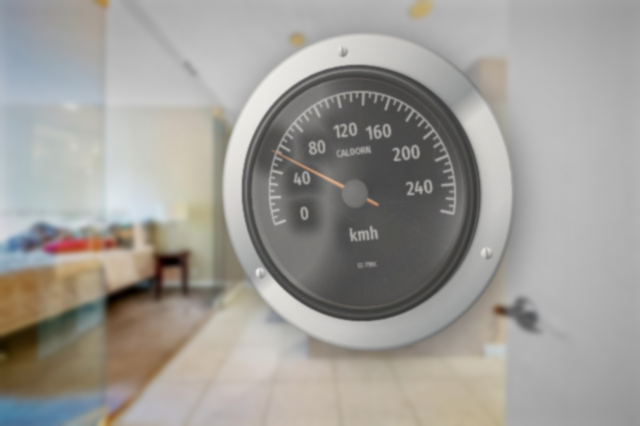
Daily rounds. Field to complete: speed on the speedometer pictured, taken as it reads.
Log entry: 55 km/h
